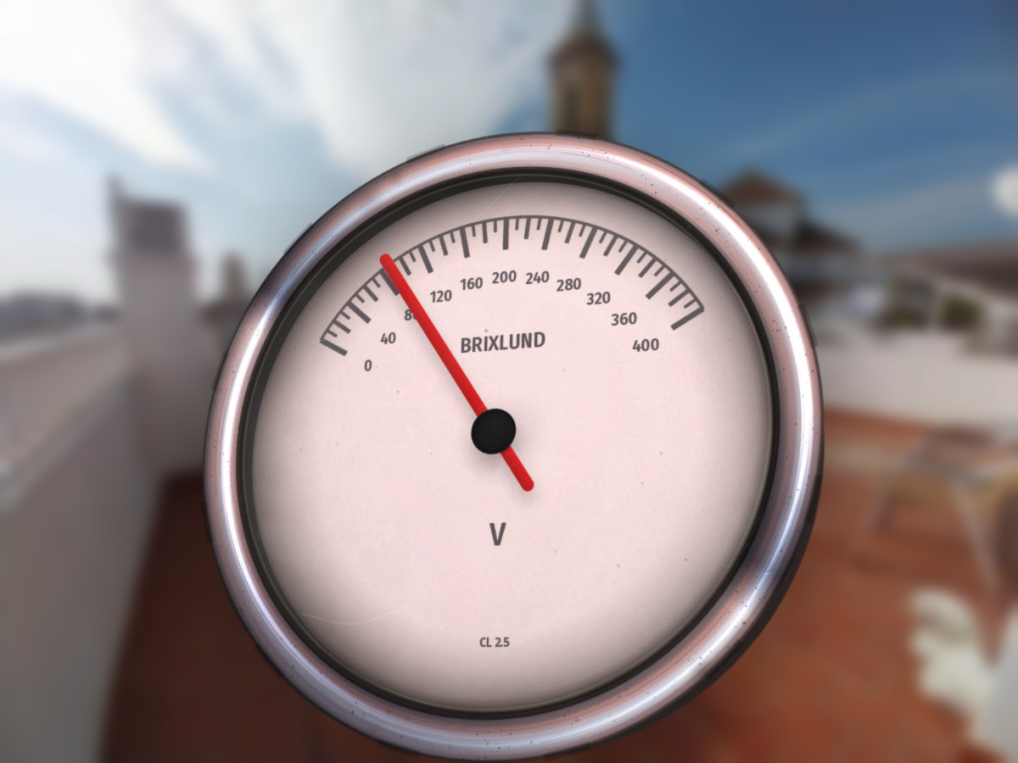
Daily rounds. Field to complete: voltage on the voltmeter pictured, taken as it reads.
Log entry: 90 V
